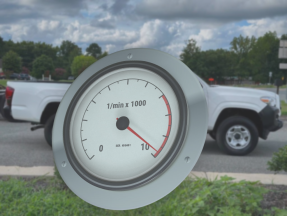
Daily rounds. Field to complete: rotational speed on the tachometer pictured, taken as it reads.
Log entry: 9750 rpm
